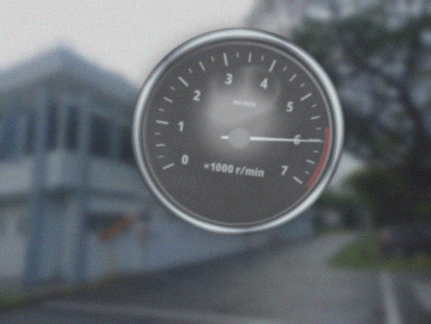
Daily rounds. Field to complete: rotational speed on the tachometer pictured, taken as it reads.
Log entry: 6000 rpm
